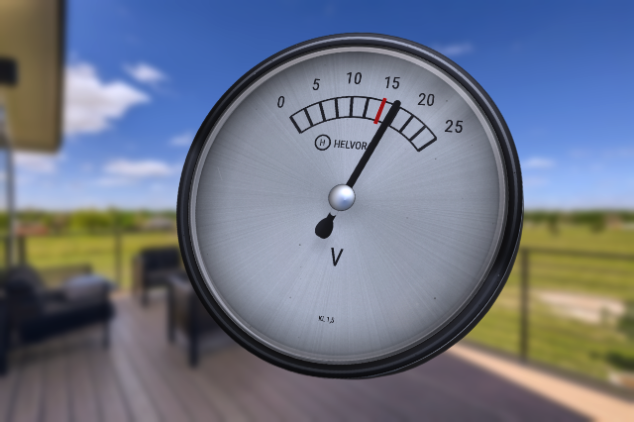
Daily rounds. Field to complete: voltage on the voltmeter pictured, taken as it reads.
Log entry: 17.5 V
